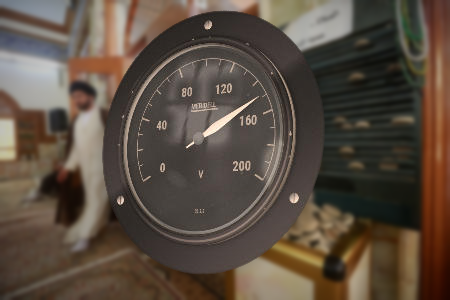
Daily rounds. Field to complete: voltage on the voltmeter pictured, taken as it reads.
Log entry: 150 V
